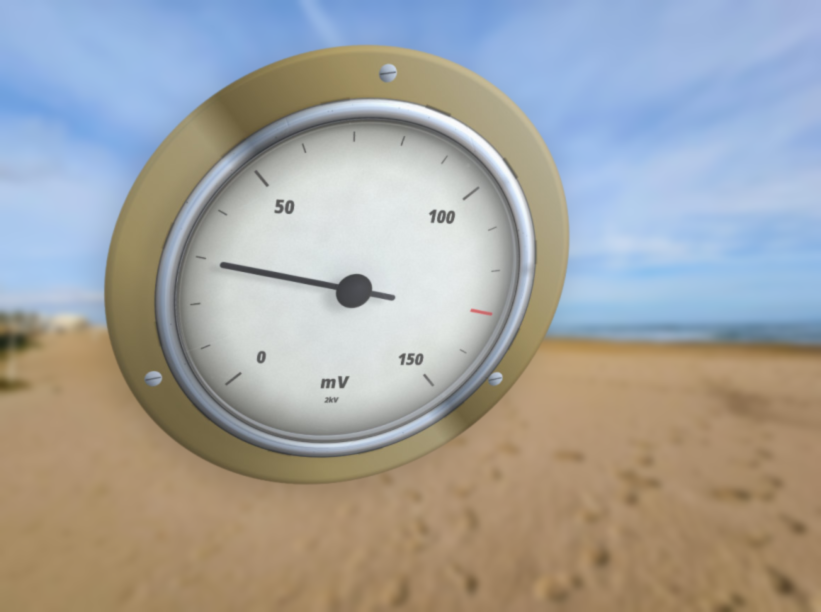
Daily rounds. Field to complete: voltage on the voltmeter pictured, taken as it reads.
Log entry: 30 mV
